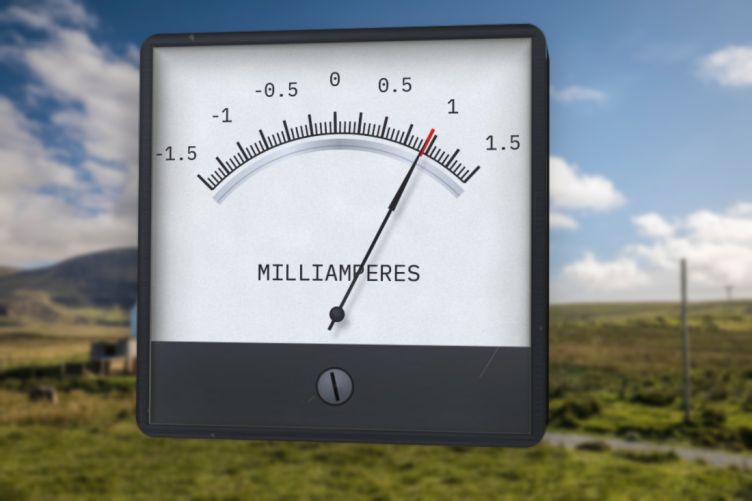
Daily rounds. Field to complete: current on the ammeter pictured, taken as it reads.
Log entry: 0.95 mA
